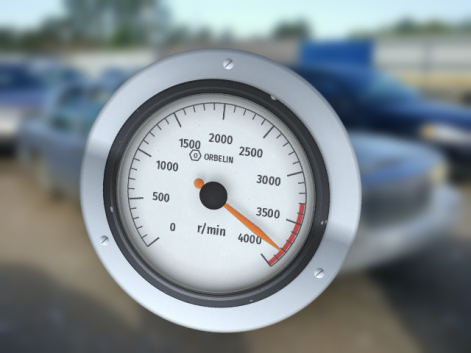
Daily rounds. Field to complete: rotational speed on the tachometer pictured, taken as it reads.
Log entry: 3800 rpm
